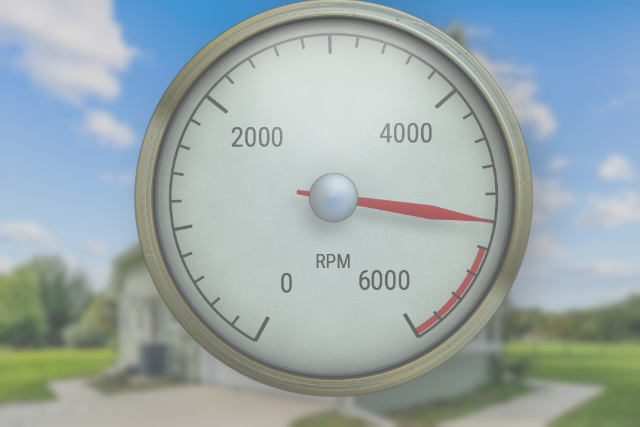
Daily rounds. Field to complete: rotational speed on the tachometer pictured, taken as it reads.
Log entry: 5000 rpm
